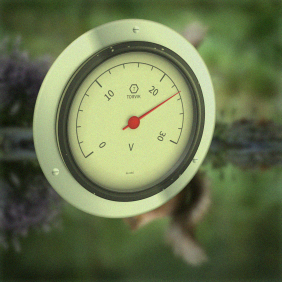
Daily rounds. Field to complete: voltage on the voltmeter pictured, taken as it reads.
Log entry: 23 V
